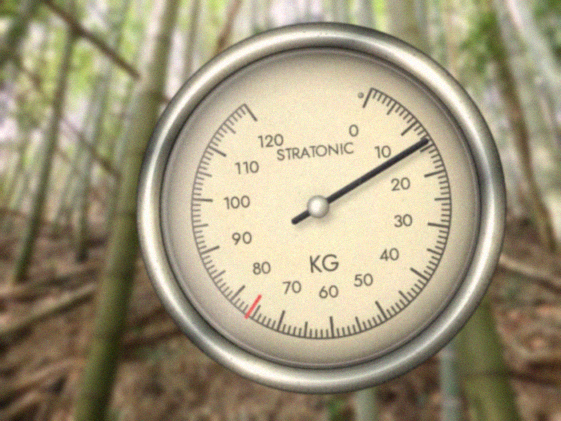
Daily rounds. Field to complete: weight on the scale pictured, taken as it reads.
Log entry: 14 kg
